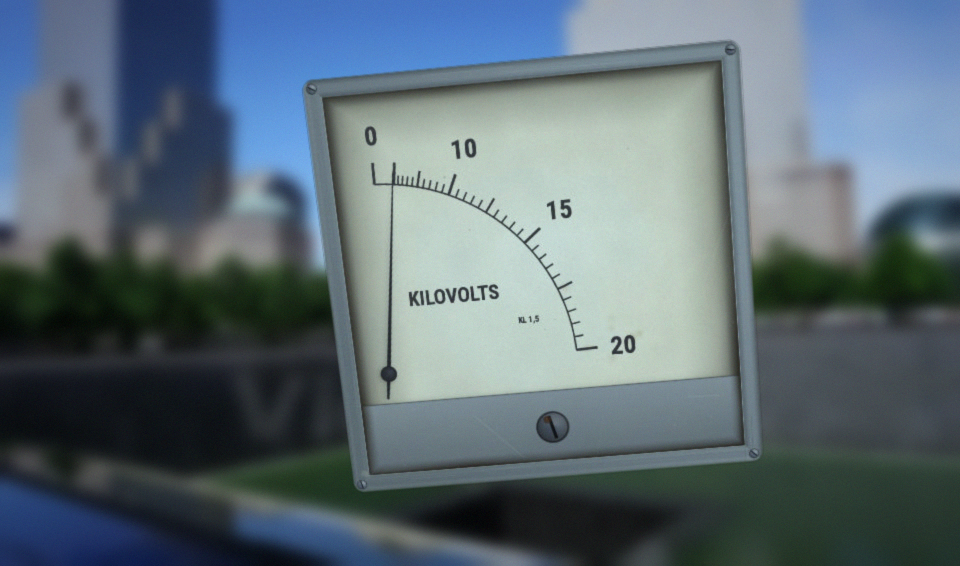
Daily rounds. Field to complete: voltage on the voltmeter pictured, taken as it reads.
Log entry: 5 kV
